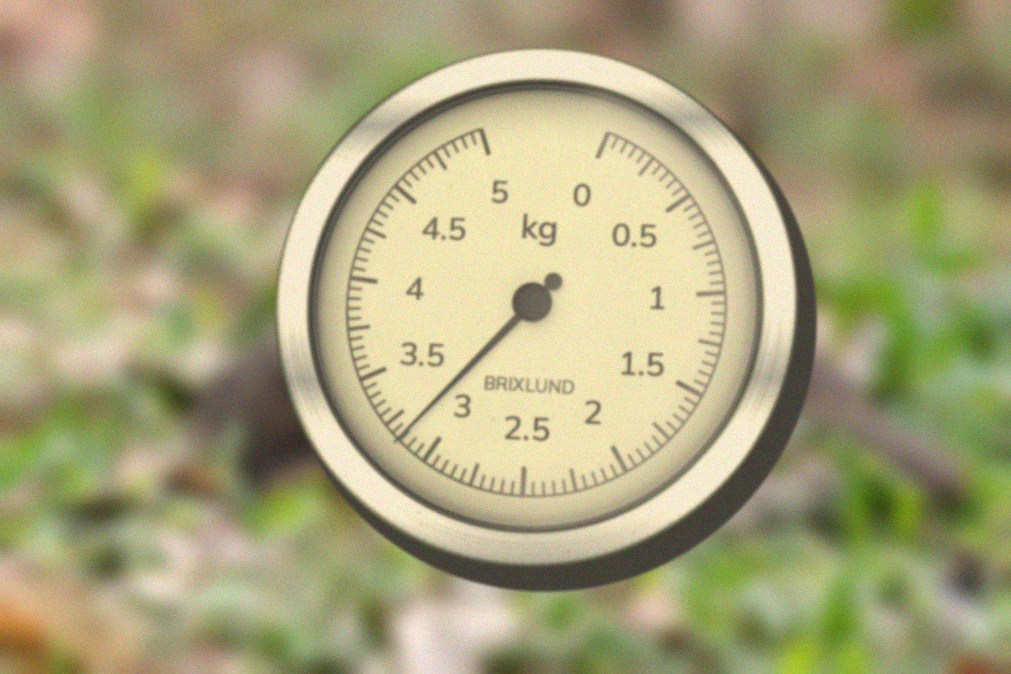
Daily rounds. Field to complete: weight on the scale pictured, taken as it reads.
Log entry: 3.15 kg
